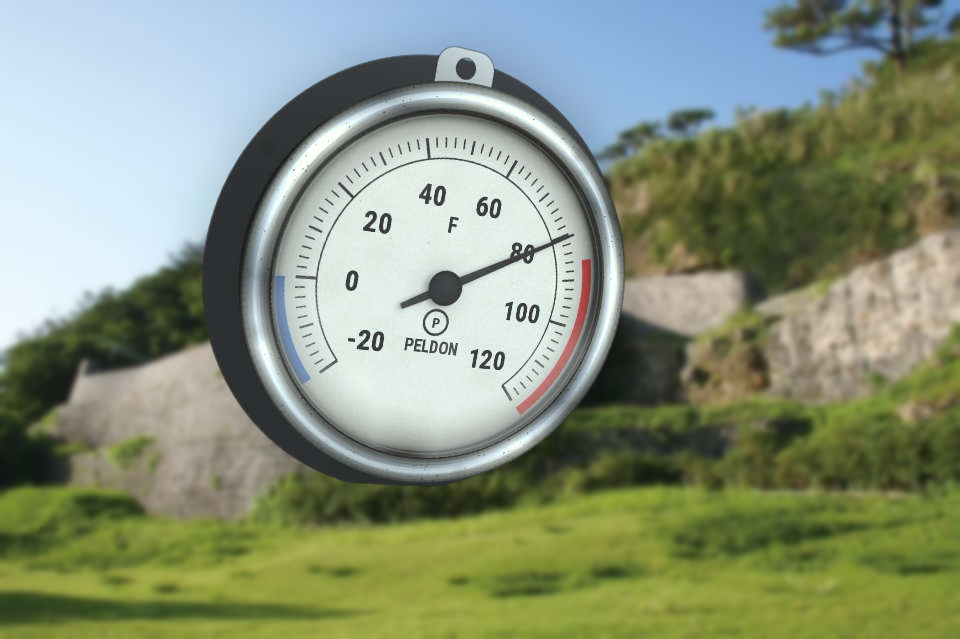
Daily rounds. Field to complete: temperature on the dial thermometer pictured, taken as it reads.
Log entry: 80 °F
